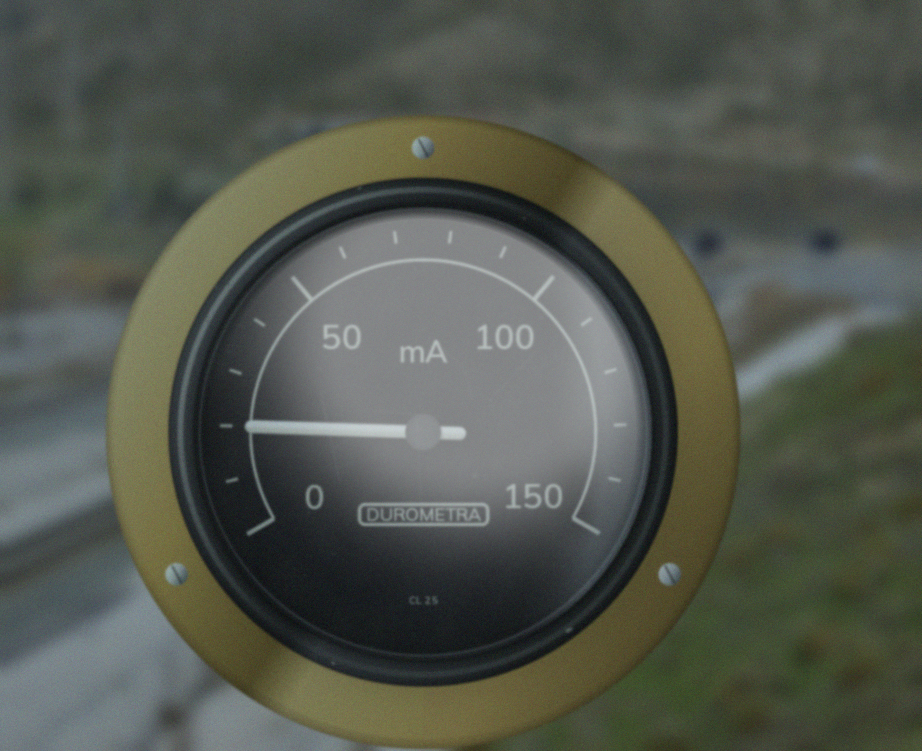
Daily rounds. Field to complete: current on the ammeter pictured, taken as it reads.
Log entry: 20 mA
